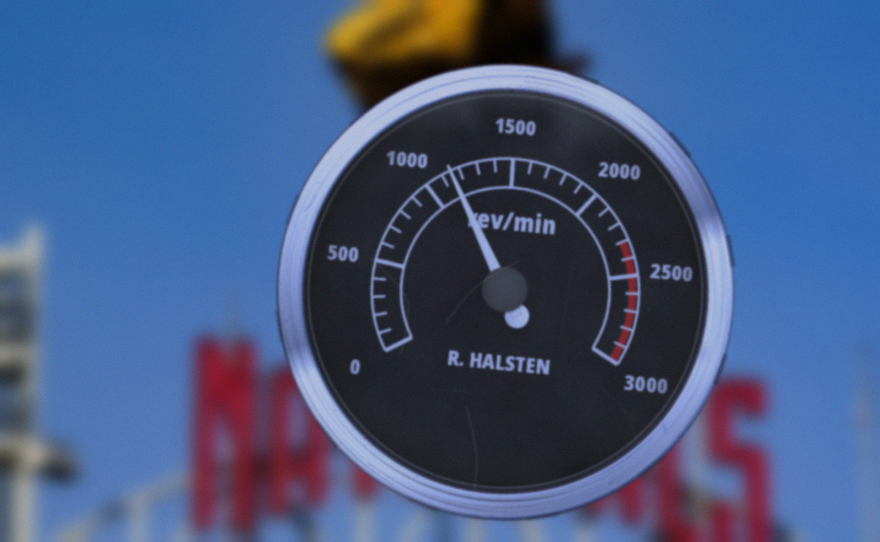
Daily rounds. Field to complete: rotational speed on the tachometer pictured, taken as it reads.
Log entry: 1150 rpm
